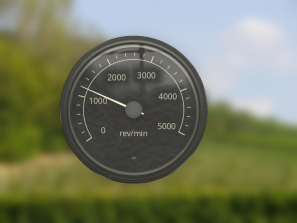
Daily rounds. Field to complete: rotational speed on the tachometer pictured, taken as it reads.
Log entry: 1200 rpm
